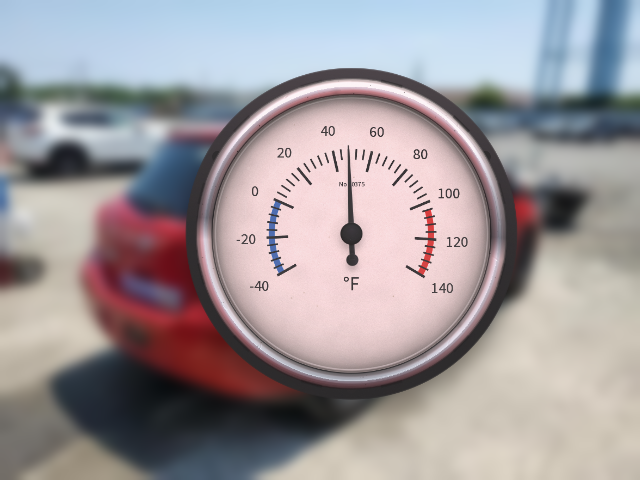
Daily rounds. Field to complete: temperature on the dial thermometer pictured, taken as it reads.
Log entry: 48 °F
